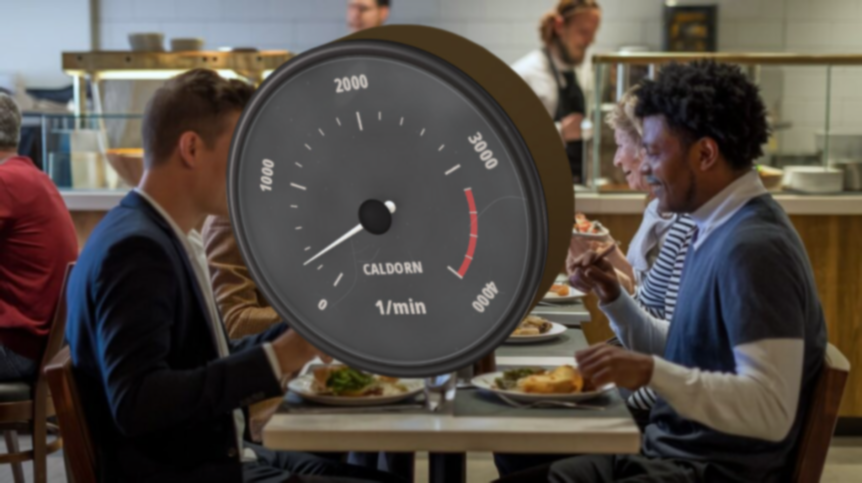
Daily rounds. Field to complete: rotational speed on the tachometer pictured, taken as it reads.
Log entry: 300 rpm
